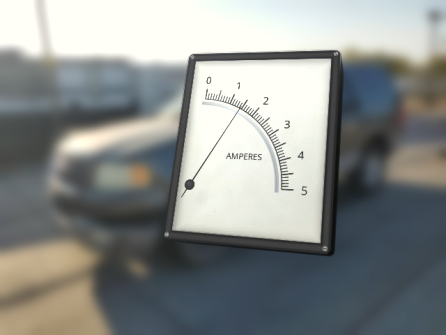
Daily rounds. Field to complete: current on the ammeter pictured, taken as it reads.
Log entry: 1.5 A
